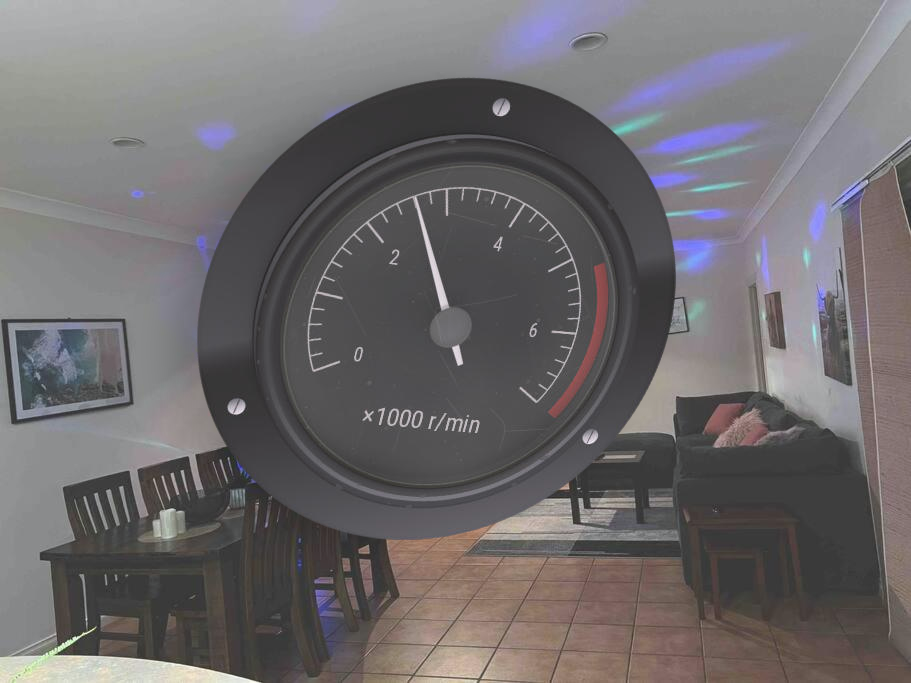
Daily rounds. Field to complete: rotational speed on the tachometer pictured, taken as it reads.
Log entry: 2600 rpm
